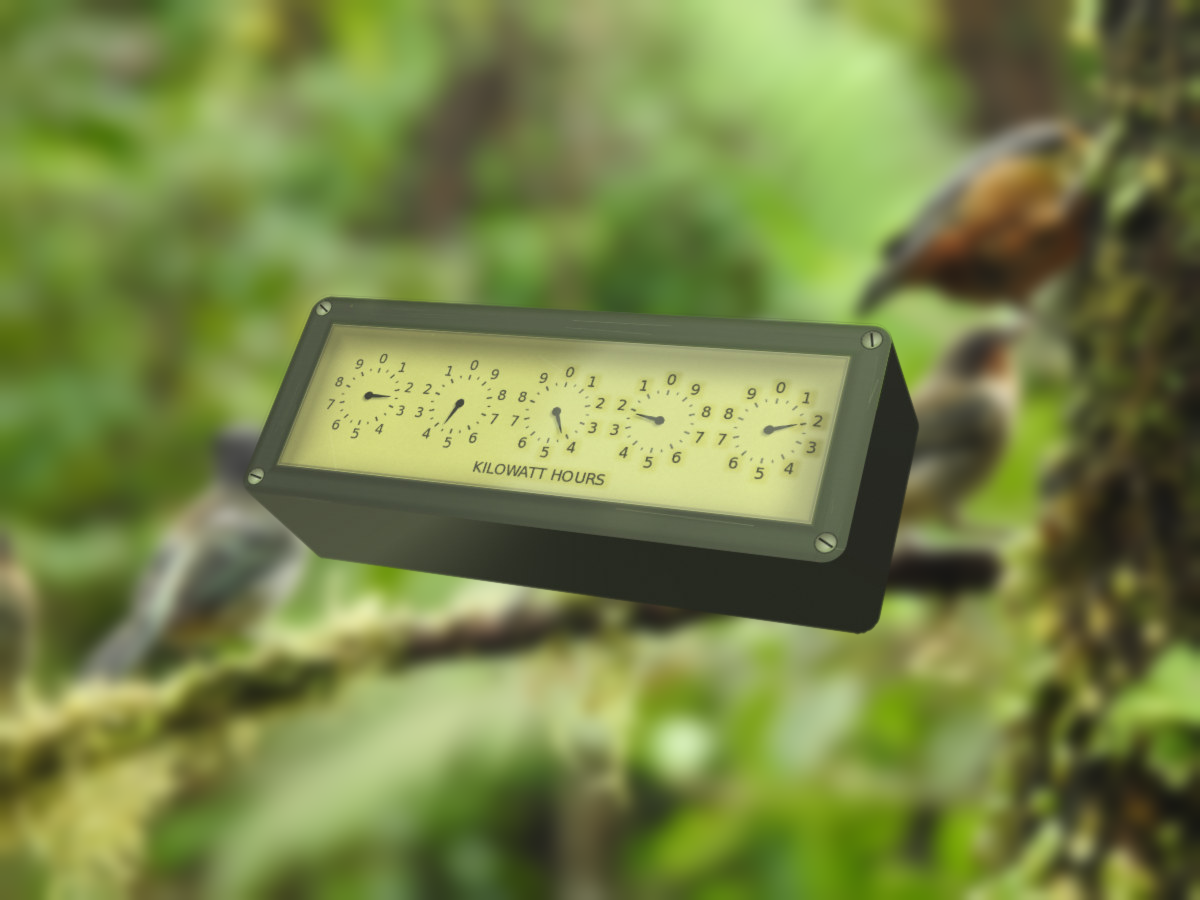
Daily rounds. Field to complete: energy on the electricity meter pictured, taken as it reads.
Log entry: 24422 kWh
